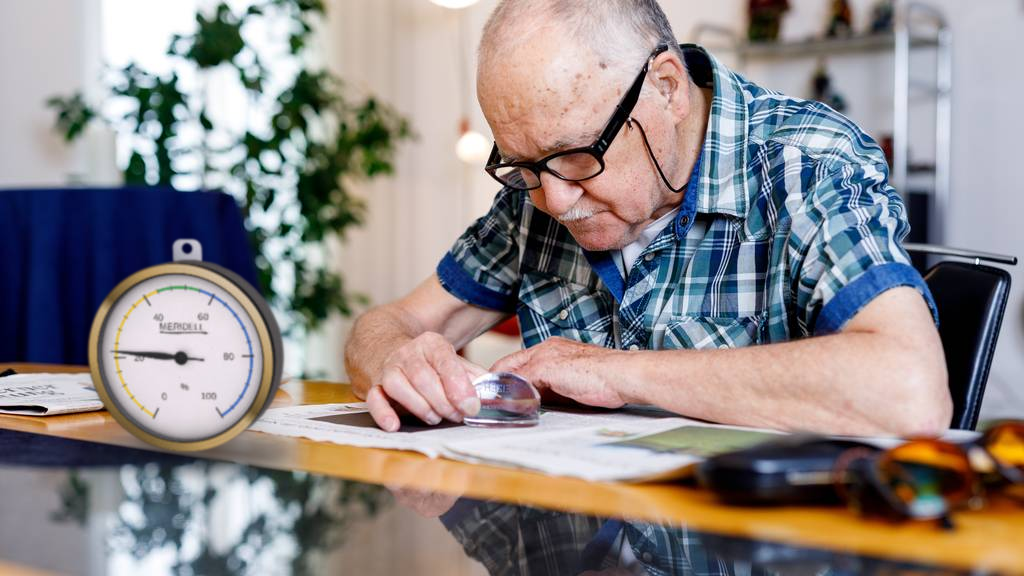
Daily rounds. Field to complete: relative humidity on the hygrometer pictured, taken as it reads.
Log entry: 22 %
